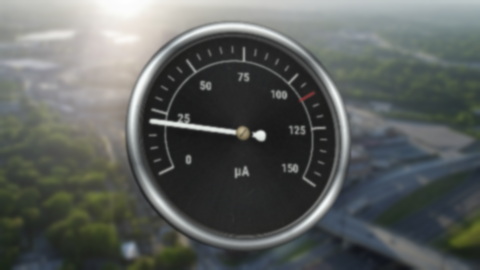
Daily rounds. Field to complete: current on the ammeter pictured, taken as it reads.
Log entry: 20 µA
